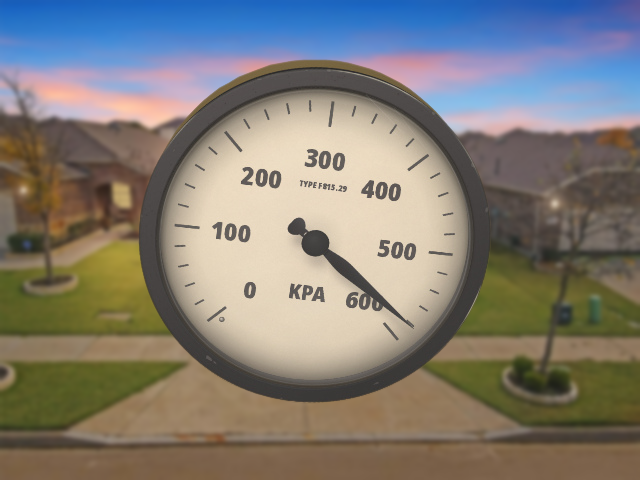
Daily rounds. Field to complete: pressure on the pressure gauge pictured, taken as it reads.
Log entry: 580 kPa
